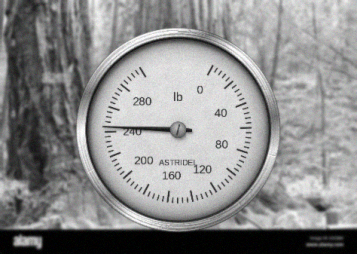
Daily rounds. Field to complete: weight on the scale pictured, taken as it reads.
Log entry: 244 lb
